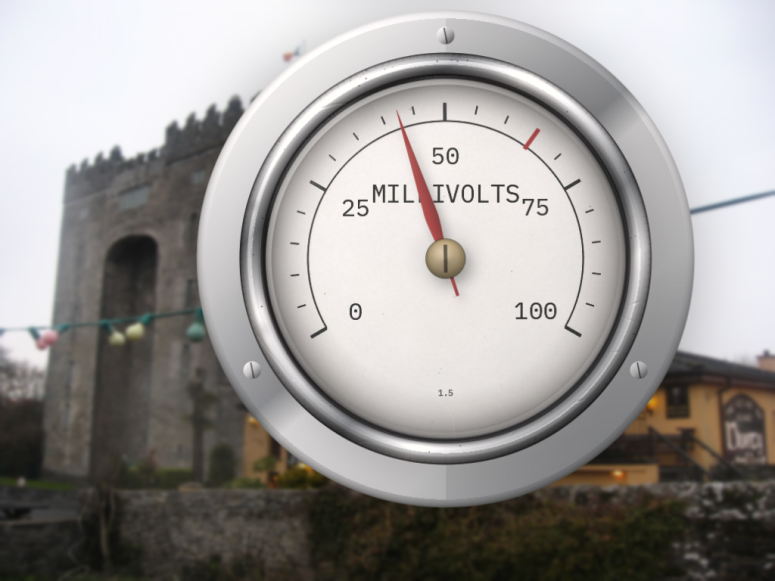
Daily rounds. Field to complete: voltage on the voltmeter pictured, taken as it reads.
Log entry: 42.5 mV
